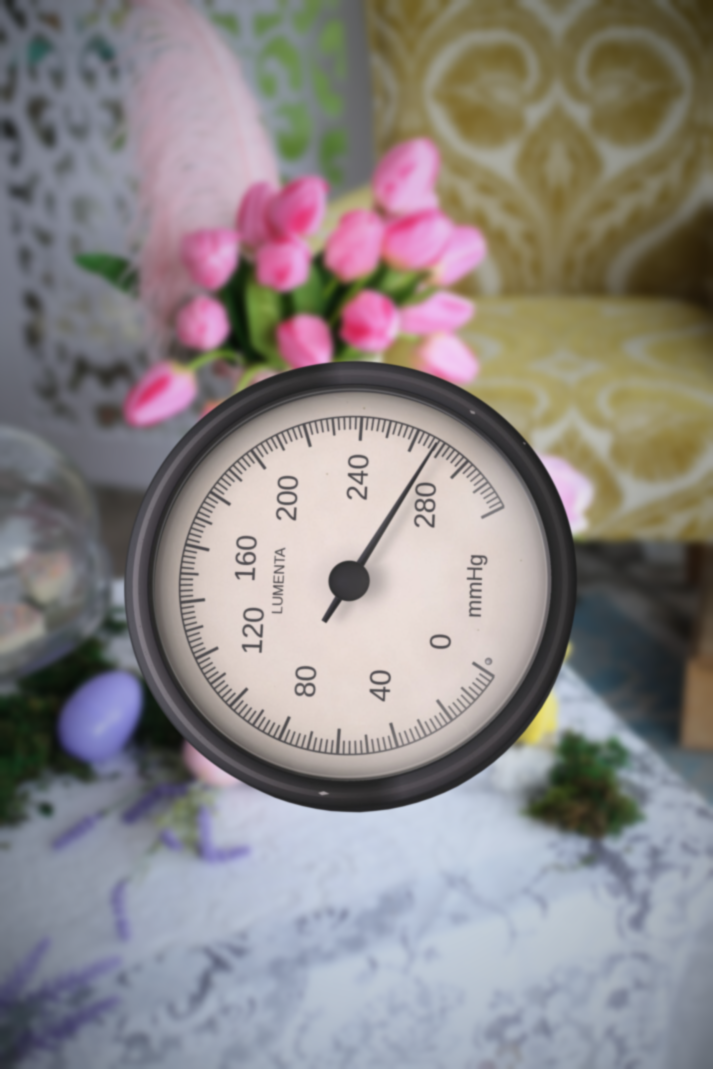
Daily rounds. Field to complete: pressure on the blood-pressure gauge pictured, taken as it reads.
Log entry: 268 mmHg
